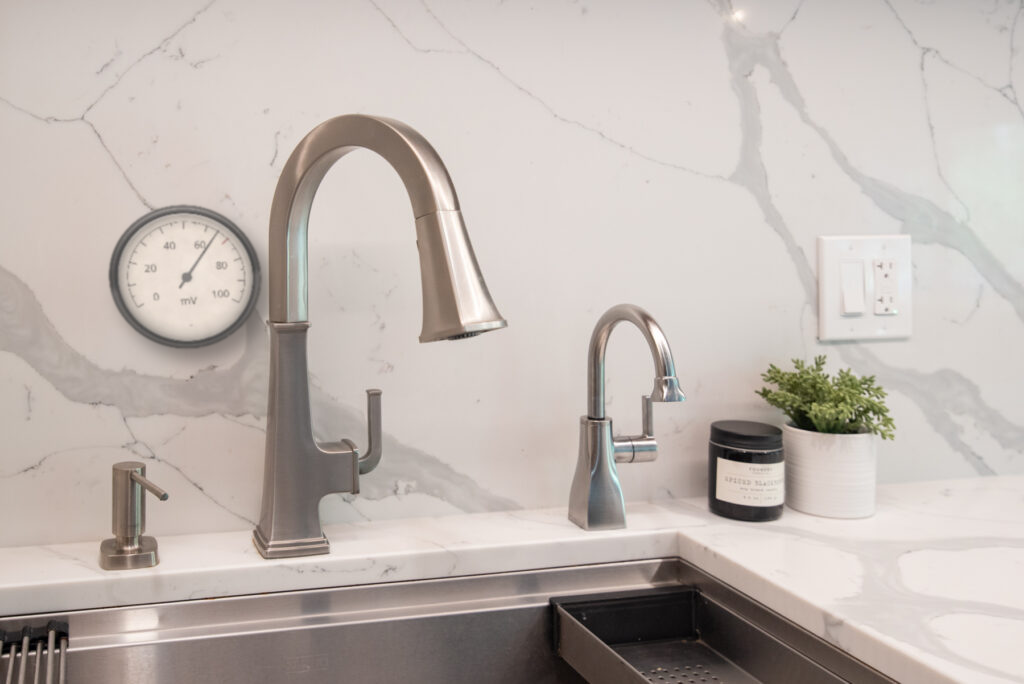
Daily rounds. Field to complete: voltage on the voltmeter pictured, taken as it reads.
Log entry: 65 mV
